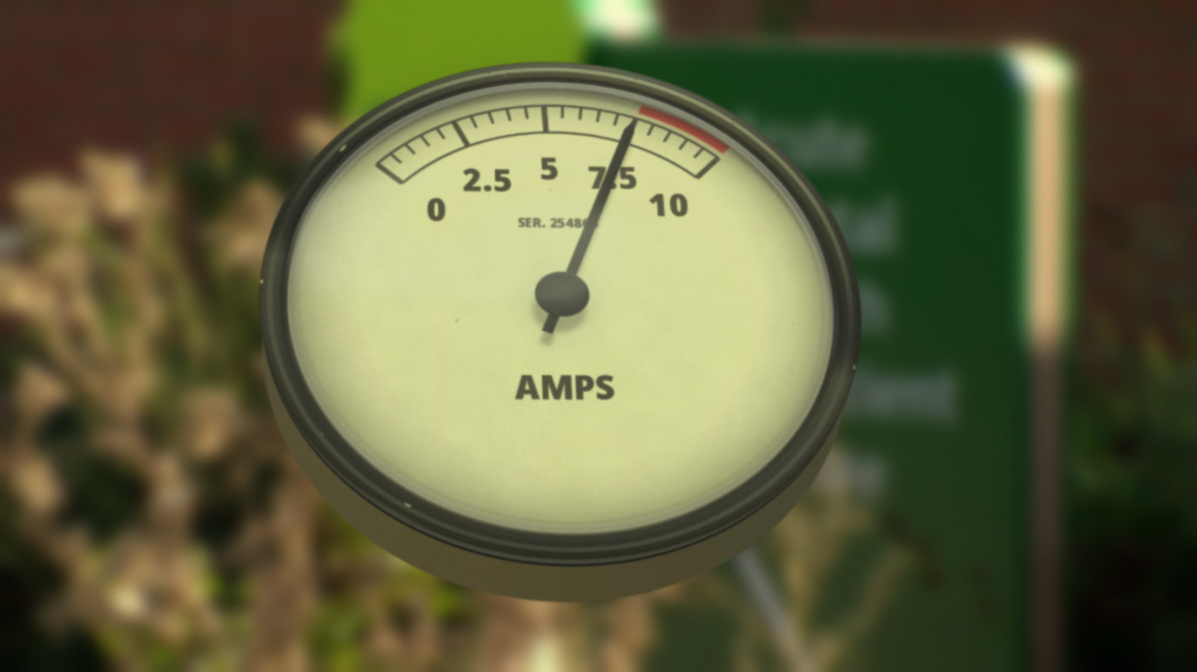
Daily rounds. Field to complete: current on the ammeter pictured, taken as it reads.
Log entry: 7.5 A
